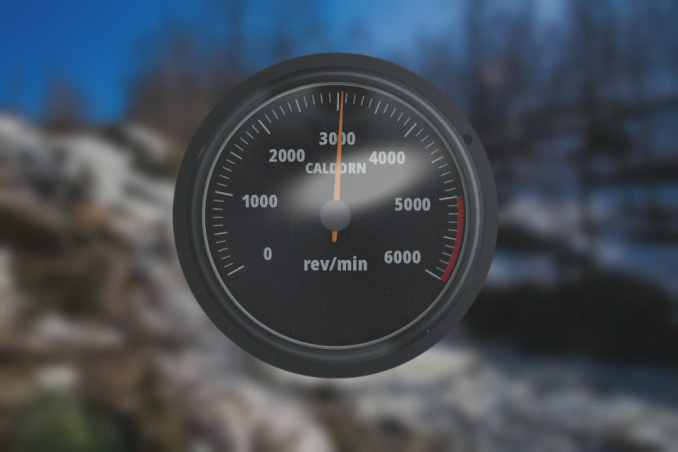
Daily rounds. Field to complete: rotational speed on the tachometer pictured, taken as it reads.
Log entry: 3050 rpm
